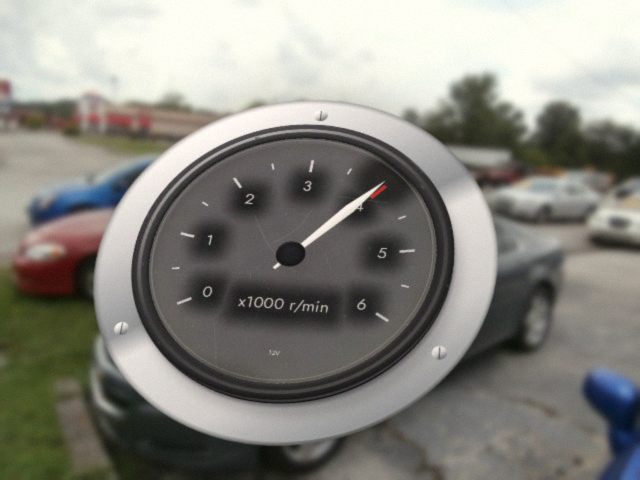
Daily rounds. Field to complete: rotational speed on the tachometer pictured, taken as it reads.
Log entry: 4000 rpm
